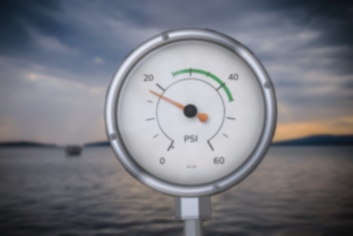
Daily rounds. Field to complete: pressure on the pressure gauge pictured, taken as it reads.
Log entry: 17.5 psi
